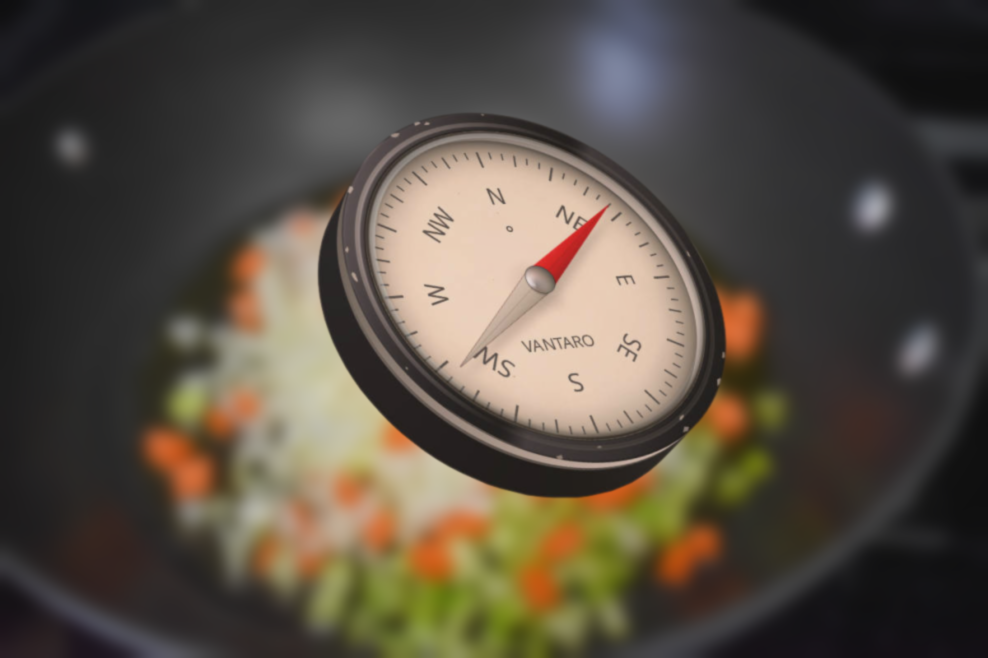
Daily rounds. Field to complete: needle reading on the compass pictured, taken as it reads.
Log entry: 55 °
